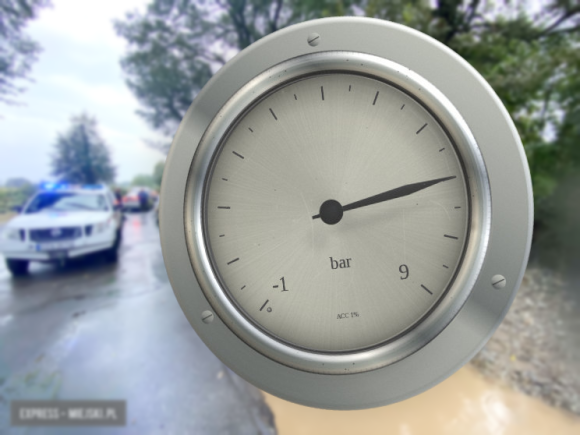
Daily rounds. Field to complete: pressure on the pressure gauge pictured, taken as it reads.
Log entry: 7 bar
